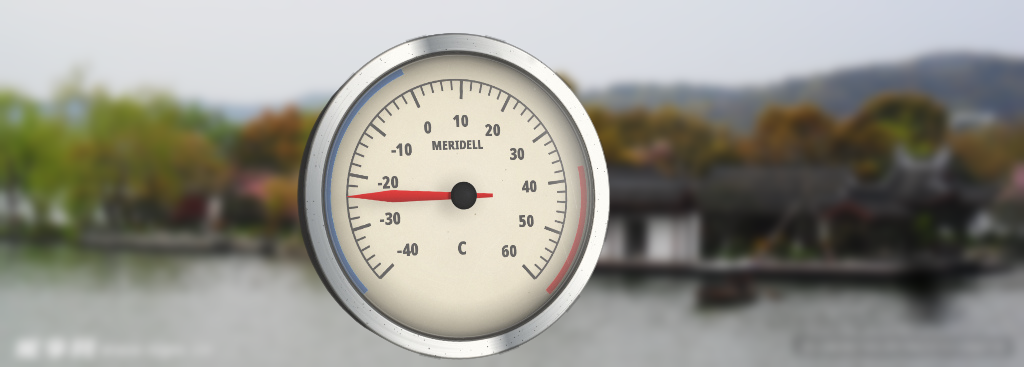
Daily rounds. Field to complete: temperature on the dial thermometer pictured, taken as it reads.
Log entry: -24 °C
